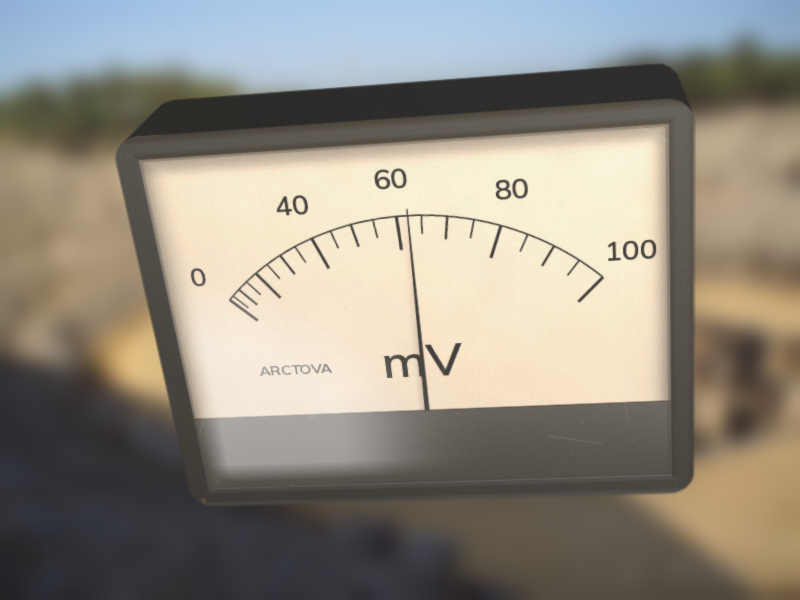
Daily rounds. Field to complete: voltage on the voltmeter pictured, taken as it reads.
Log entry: 62.5 mV
